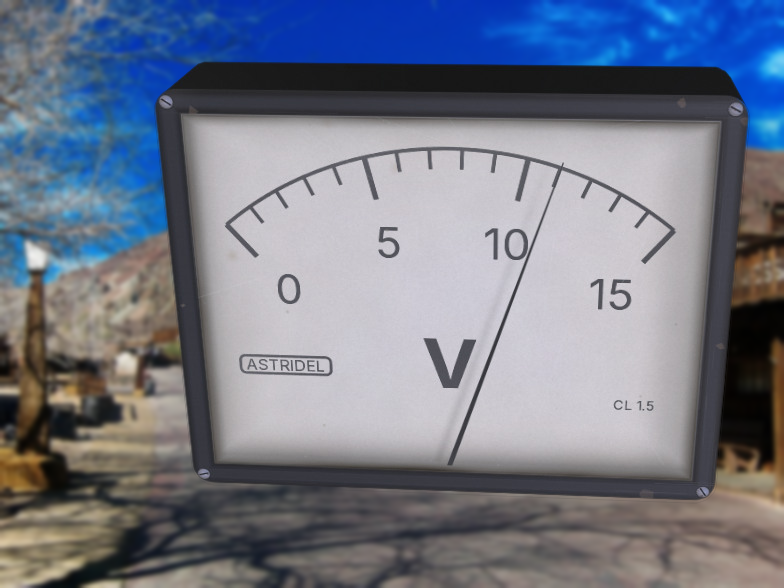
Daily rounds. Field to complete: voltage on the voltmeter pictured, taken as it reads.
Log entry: 11 V
